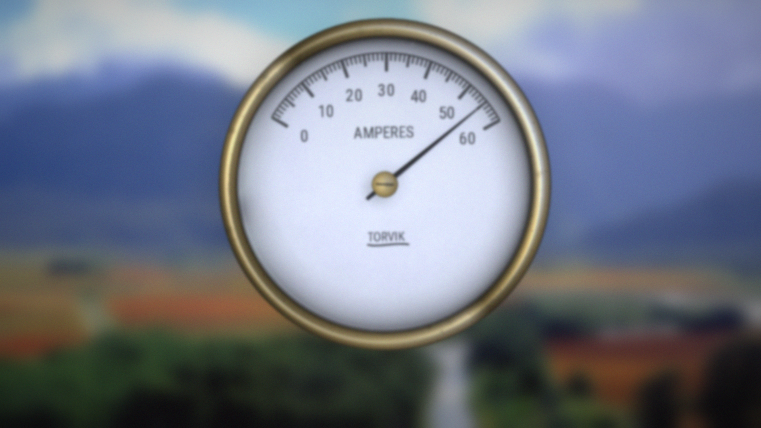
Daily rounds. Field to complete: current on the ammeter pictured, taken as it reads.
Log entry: 55 A
